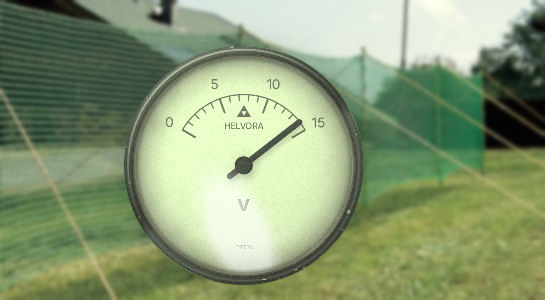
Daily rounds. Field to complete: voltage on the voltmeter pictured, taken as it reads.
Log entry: 14 V
